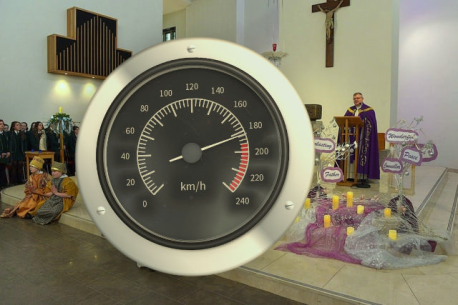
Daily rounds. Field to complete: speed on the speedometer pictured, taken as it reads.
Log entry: 184 km/h
